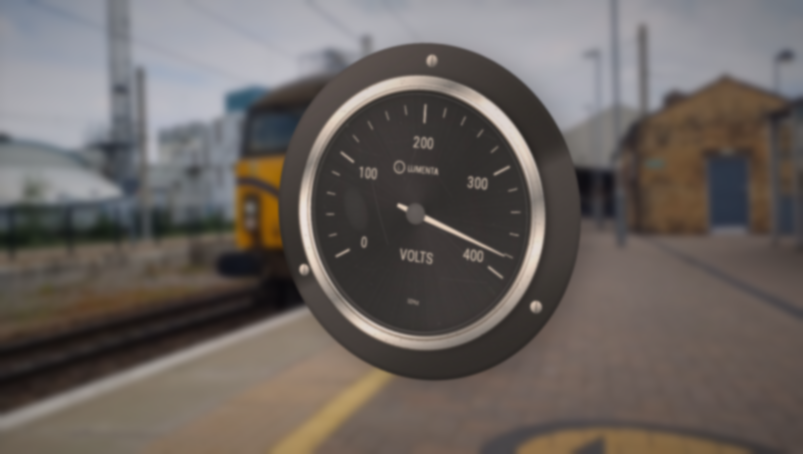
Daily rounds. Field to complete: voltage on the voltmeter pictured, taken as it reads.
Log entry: 380 V
